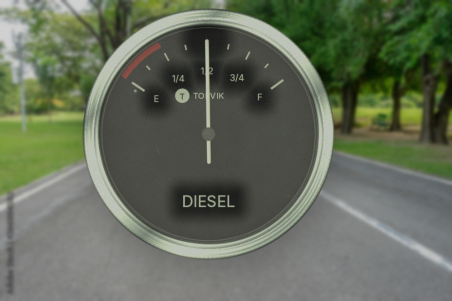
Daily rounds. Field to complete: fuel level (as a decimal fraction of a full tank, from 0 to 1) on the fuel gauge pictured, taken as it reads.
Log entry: 0.5
